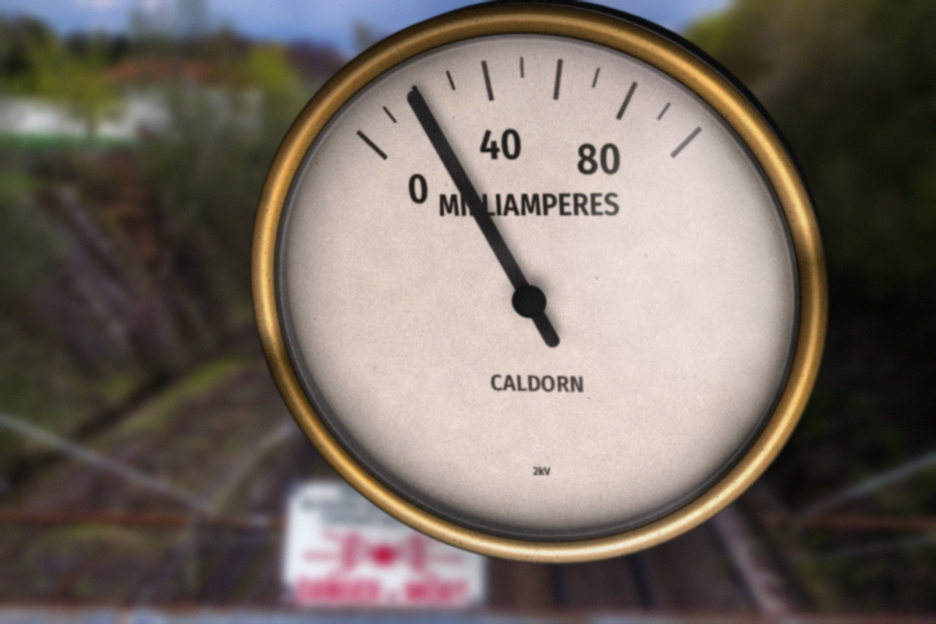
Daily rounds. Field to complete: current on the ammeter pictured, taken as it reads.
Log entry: 20 mA
